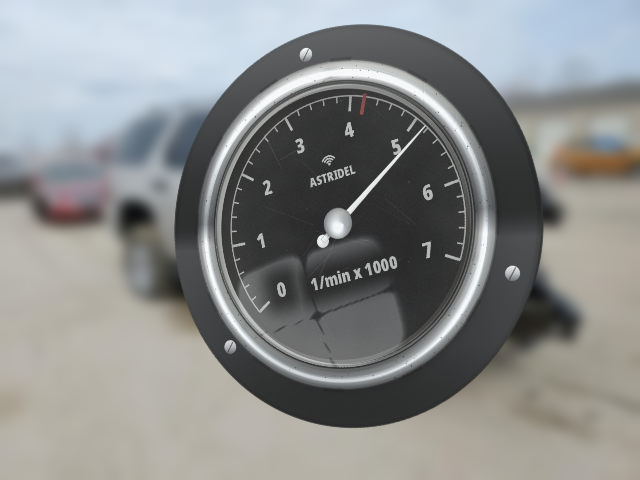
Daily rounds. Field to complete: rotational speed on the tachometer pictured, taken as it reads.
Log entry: 5200 rpm
